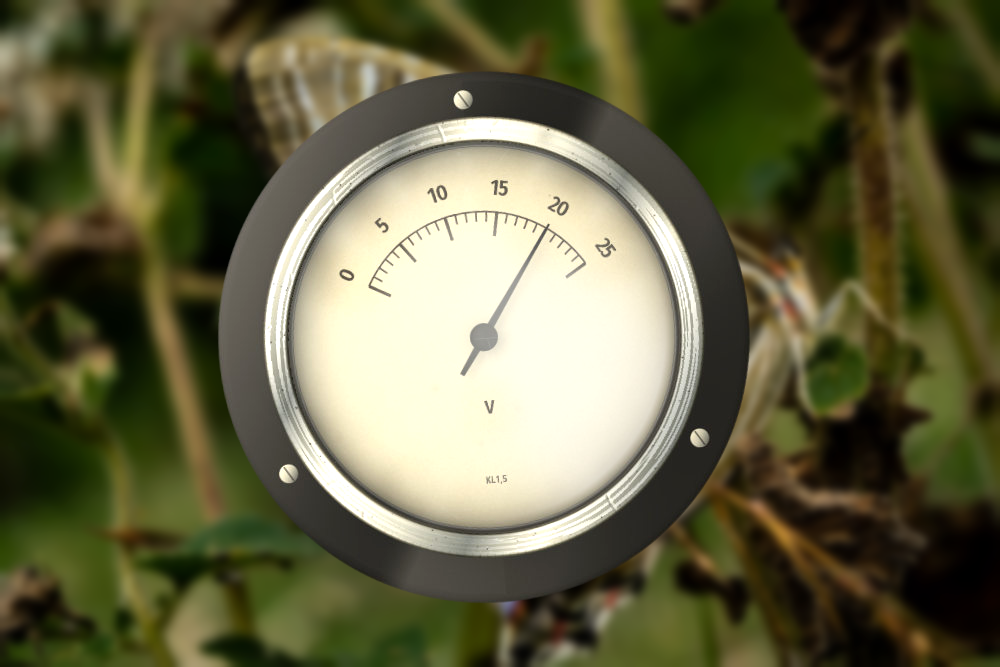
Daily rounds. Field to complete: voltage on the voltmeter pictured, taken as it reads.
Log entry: 20 V
